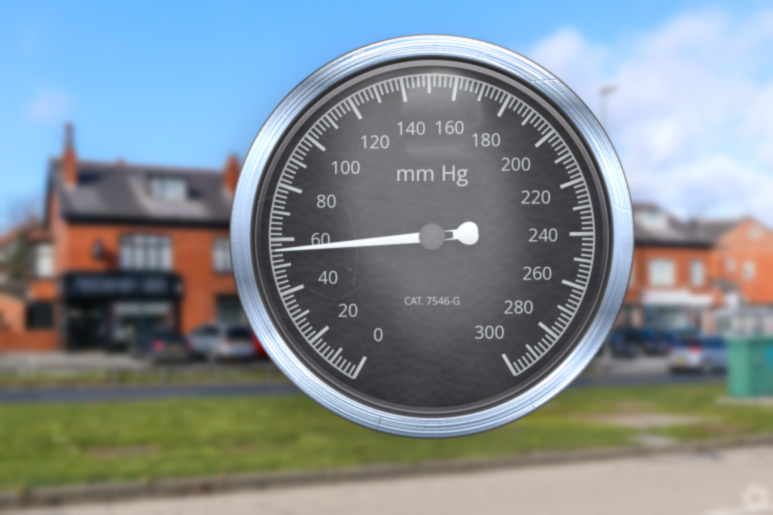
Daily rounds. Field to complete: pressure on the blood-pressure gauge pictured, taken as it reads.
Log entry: 56 mmHg
